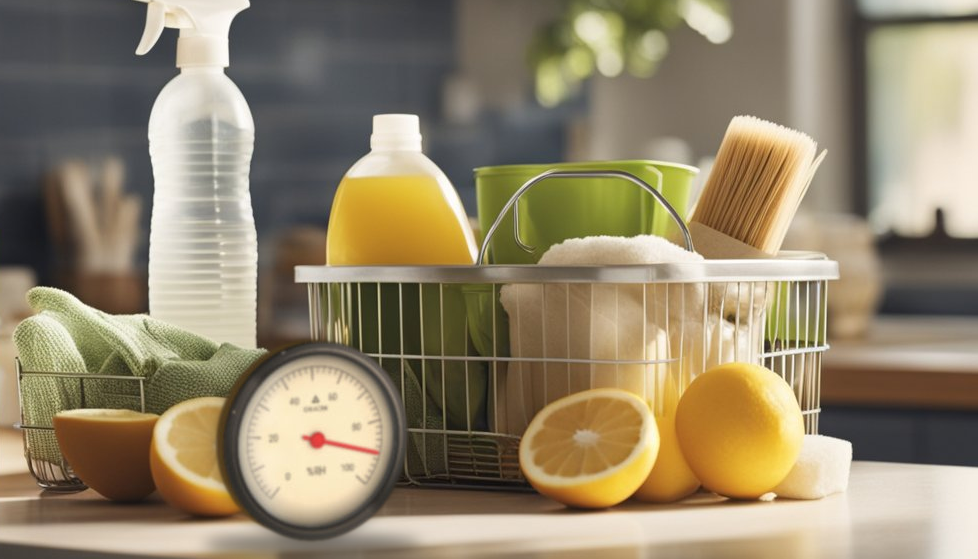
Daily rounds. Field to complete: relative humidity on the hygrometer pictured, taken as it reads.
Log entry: 90 %
